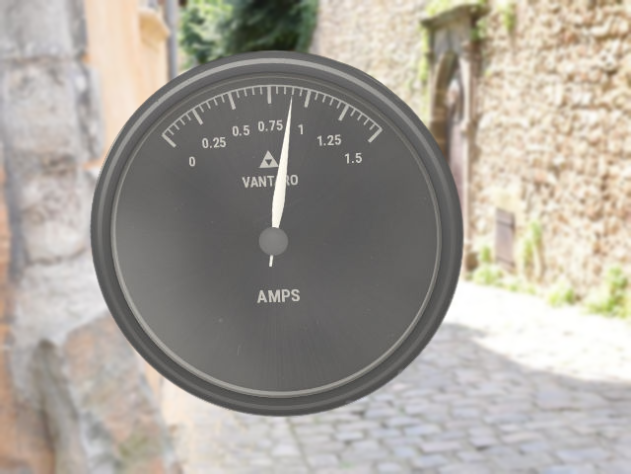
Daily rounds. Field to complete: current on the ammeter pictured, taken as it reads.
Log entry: 0.9 A
